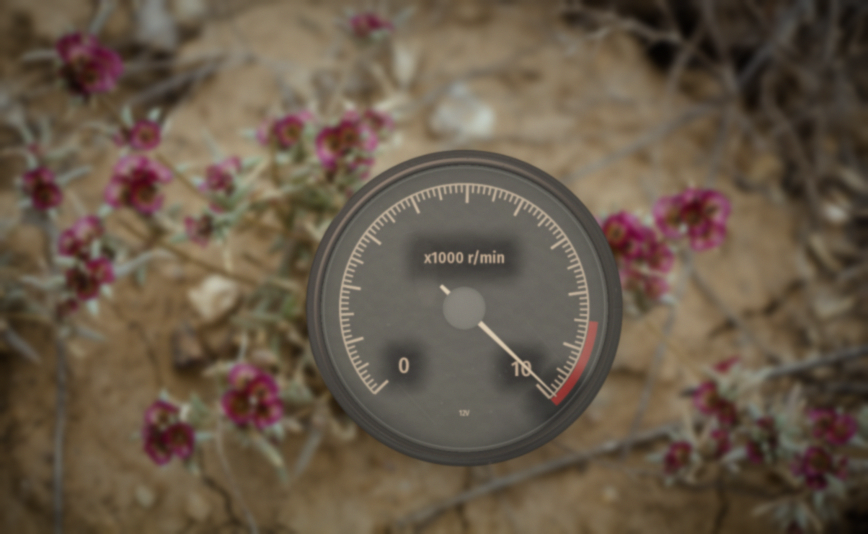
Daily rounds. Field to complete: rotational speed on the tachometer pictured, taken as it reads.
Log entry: 9900 rpm
